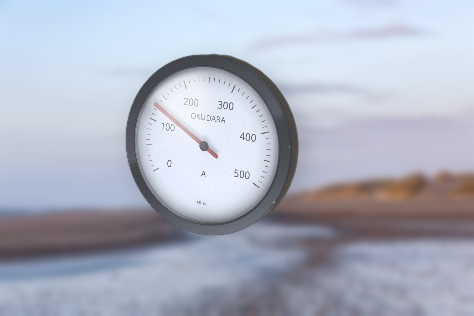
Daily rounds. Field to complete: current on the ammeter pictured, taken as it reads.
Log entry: 130 A
